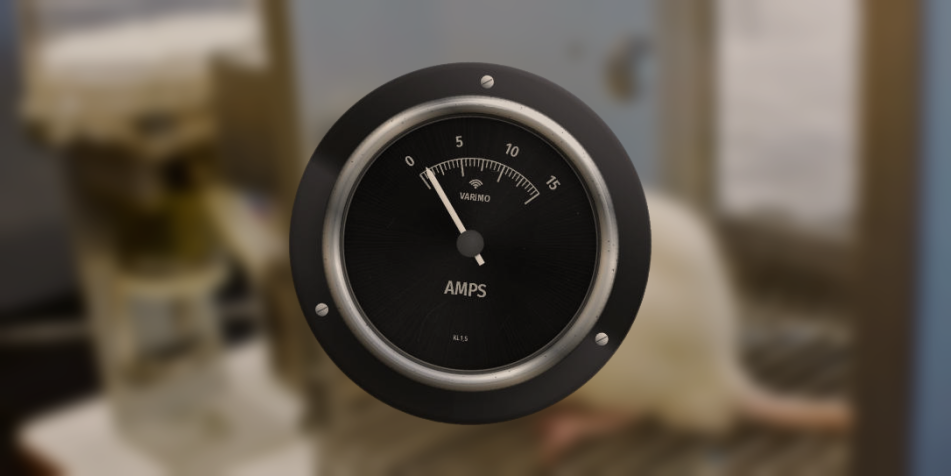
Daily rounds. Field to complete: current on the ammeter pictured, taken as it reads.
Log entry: 1 A
